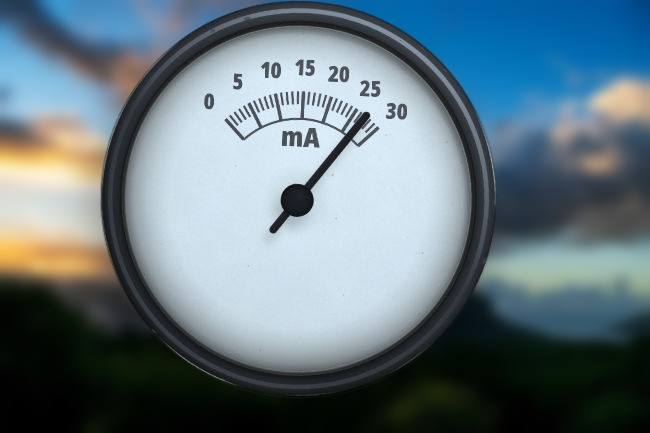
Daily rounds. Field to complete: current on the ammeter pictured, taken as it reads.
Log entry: 27 mA
